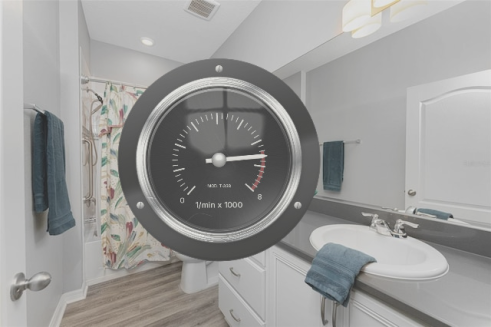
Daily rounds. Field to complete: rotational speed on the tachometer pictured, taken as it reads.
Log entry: 6600 rpm
